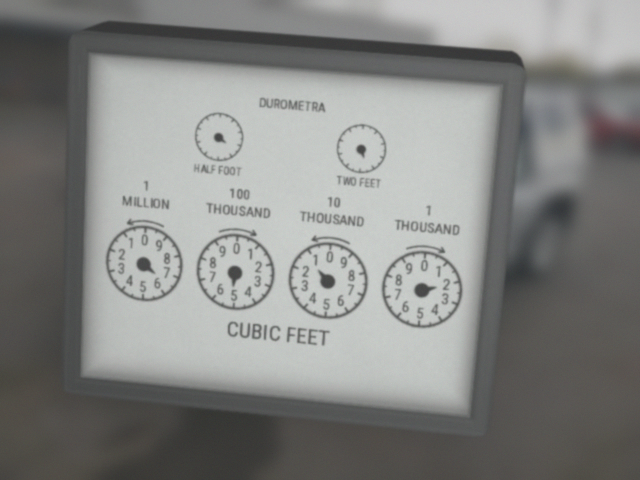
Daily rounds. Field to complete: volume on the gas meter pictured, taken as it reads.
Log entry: 651200 ft³
